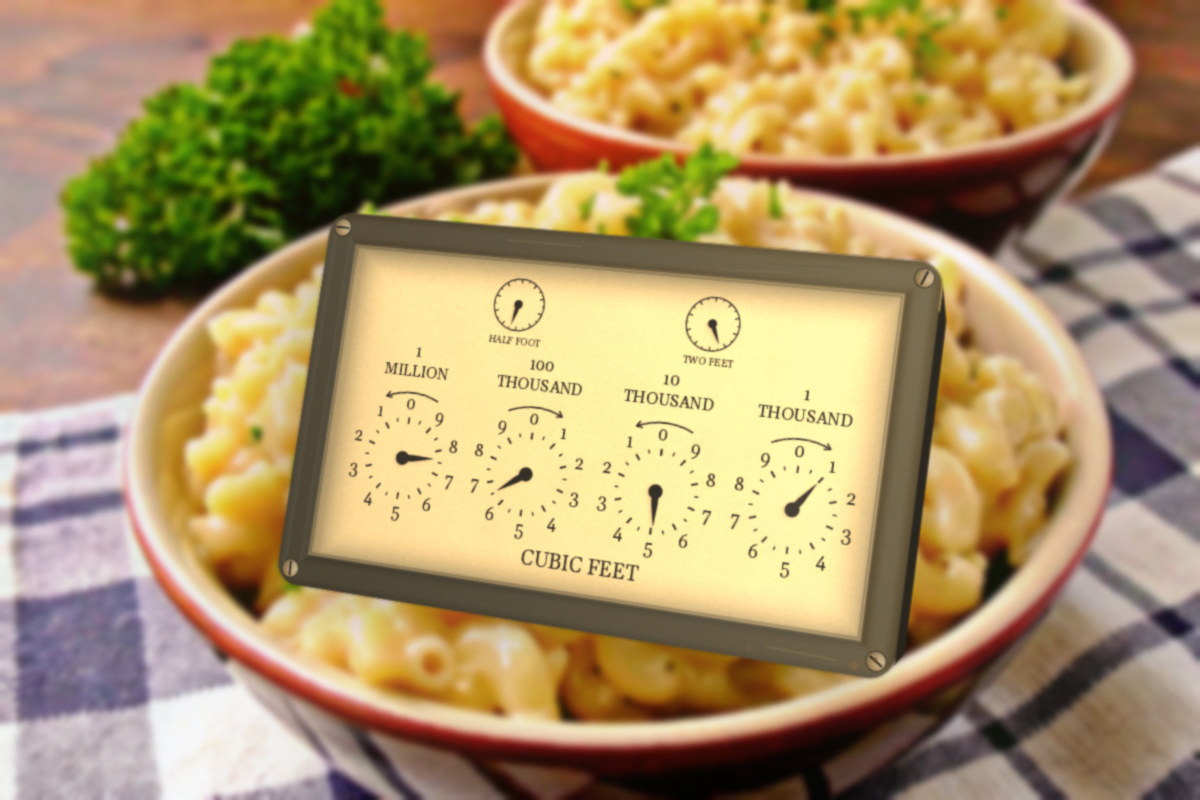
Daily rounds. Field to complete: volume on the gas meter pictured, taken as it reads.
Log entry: 765100 ft³
